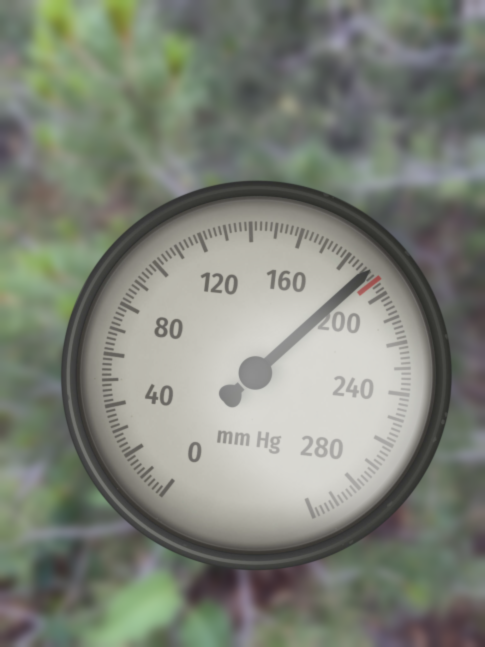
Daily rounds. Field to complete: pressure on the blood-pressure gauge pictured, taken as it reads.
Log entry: 190 mmHg
